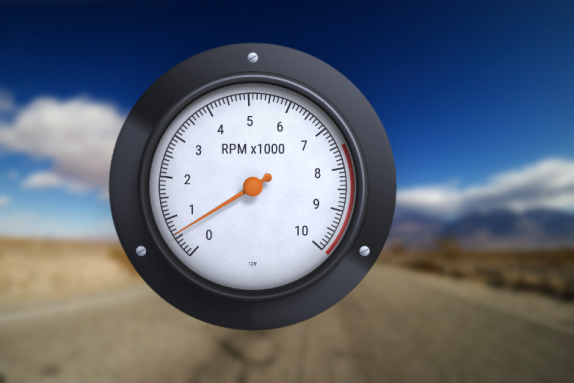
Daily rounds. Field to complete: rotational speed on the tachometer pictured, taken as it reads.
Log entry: 600 rpm
